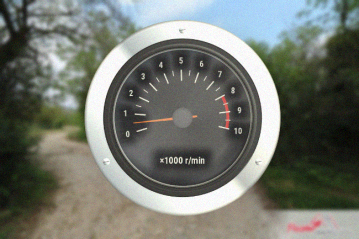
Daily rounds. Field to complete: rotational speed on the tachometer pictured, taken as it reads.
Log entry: 500 rpm
